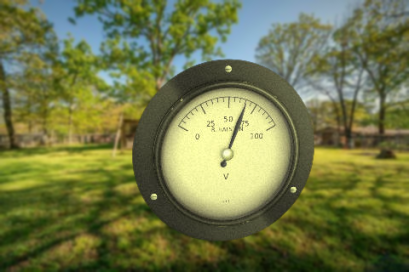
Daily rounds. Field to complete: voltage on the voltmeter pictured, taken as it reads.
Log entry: 65 V
